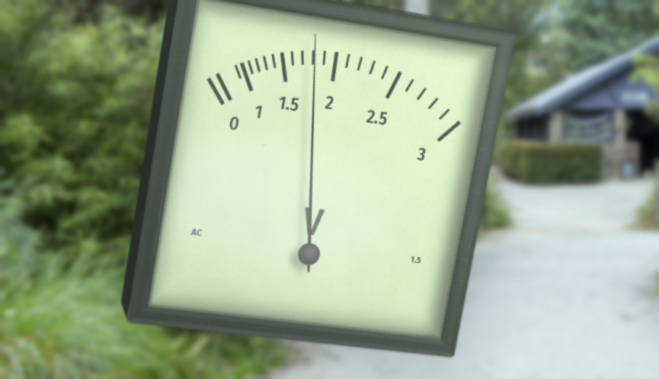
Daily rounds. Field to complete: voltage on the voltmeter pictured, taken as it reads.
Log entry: 1.8 V
